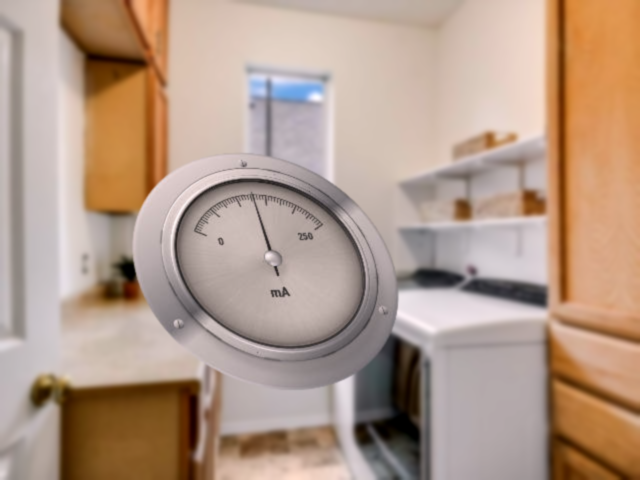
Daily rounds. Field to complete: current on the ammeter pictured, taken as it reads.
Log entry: 125 mA
